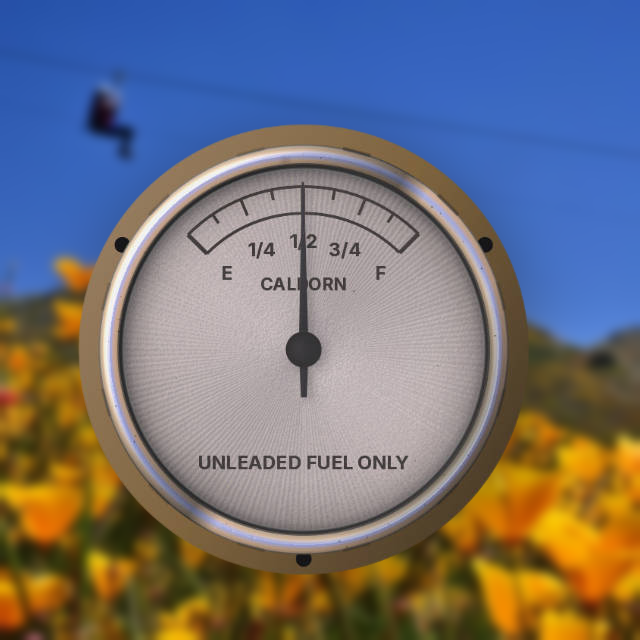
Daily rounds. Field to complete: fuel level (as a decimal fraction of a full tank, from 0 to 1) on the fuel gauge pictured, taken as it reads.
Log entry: 0.5
